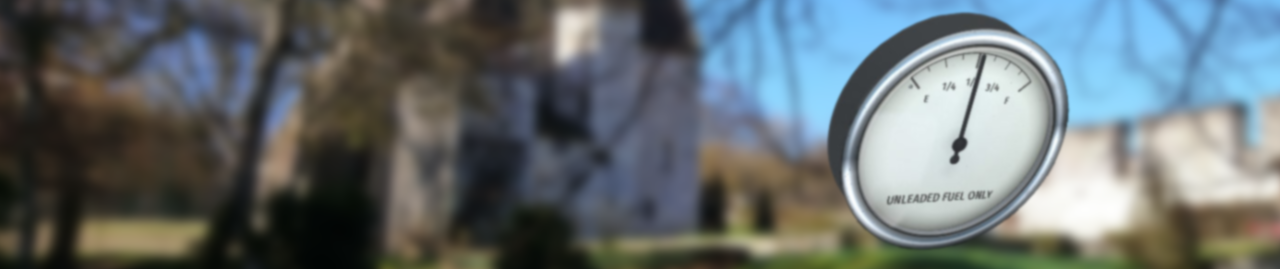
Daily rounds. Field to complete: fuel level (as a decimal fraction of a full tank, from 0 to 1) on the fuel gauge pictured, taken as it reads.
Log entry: 0.5
